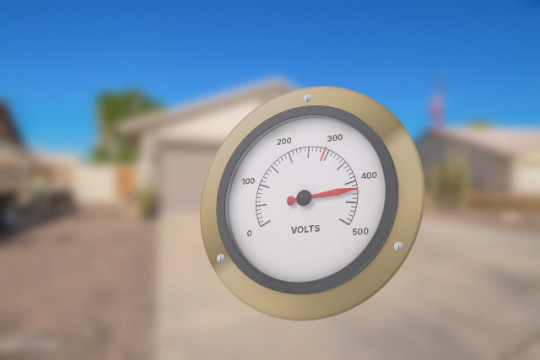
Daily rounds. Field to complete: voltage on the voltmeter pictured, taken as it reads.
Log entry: 420 V
